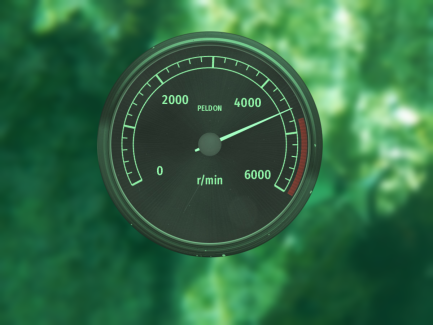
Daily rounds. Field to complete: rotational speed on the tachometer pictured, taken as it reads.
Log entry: 4600 rpm
